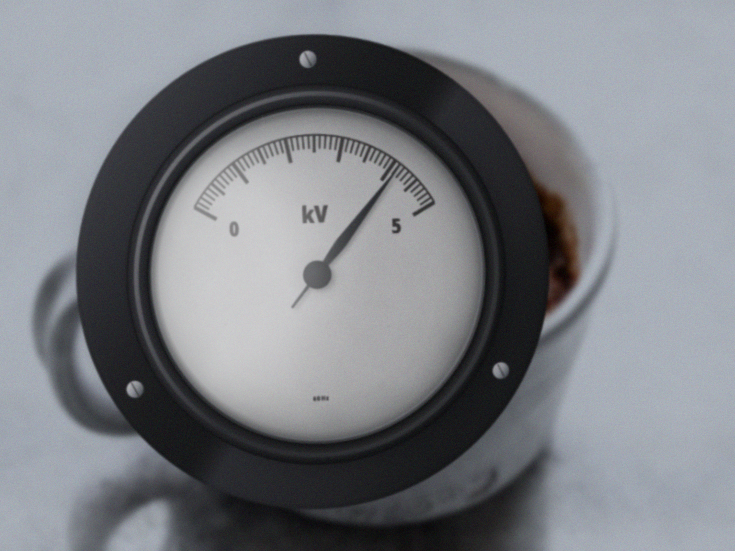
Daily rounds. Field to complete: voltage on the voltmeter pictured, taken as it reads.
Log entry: 4.1 kV
